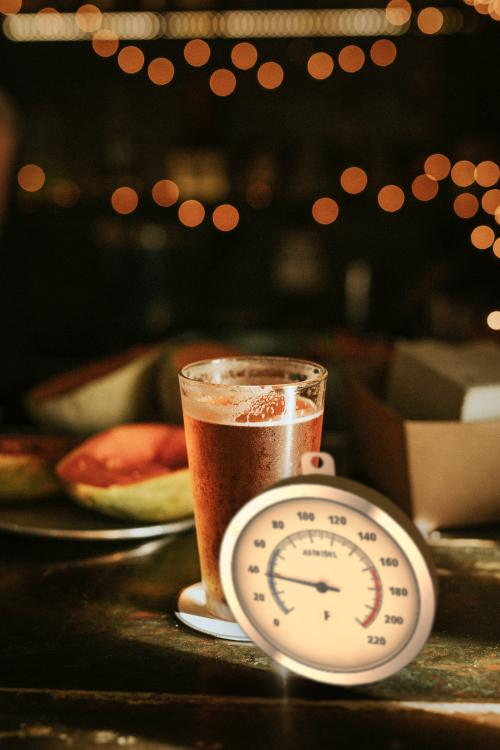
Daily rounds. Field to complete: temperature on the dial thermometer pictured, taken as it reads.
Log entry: 40 °F
